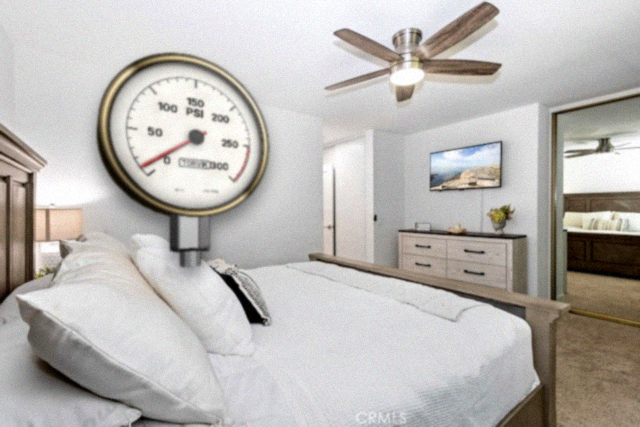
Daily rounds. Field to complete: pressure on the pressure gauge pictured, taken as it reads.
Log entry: 10 psi
